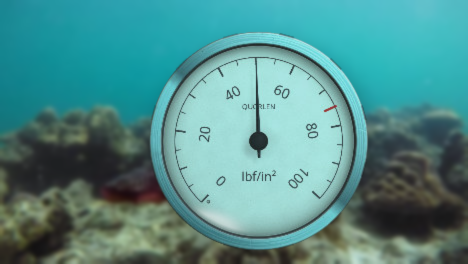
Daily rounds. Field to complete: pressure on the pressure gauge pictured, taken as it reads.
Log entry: 50 psi
